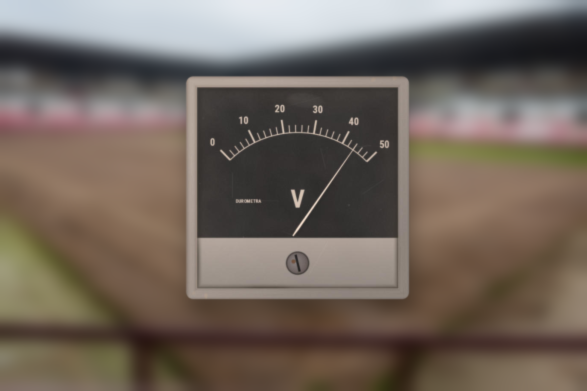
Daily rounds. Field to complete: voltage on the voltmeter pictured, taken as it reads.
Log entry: 44 V
